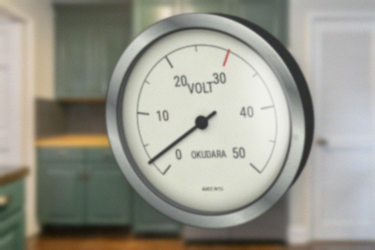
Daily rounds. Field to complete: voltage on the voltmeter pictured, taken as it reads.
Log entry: 2.5 V
